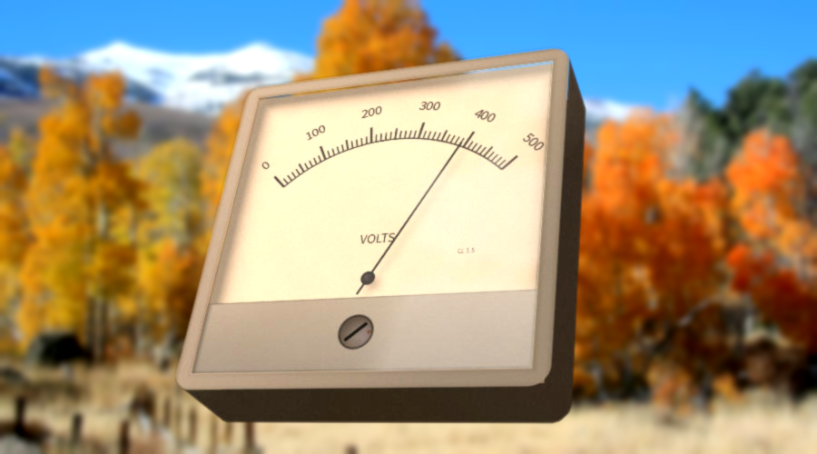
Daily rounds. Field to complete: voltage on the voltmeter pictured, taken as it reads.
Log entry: 400 V
